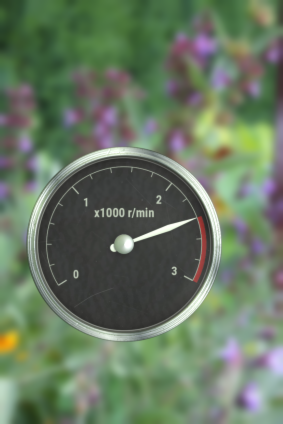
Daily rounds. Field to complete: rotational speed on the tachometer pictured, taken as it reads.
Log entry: 2400 rpm
